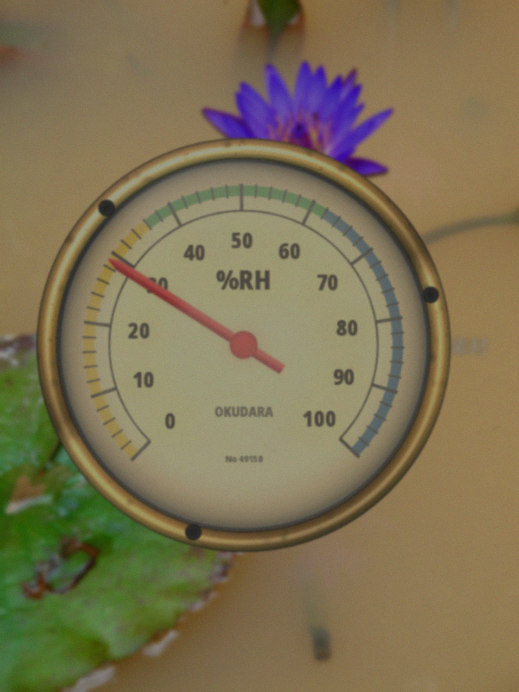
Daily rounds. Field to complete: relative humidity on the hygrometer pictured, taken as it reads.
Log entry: 29 %
